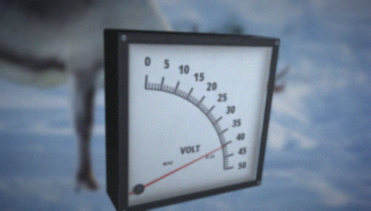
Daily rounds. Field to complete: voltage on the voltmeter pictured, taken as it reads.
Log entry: 40 V
